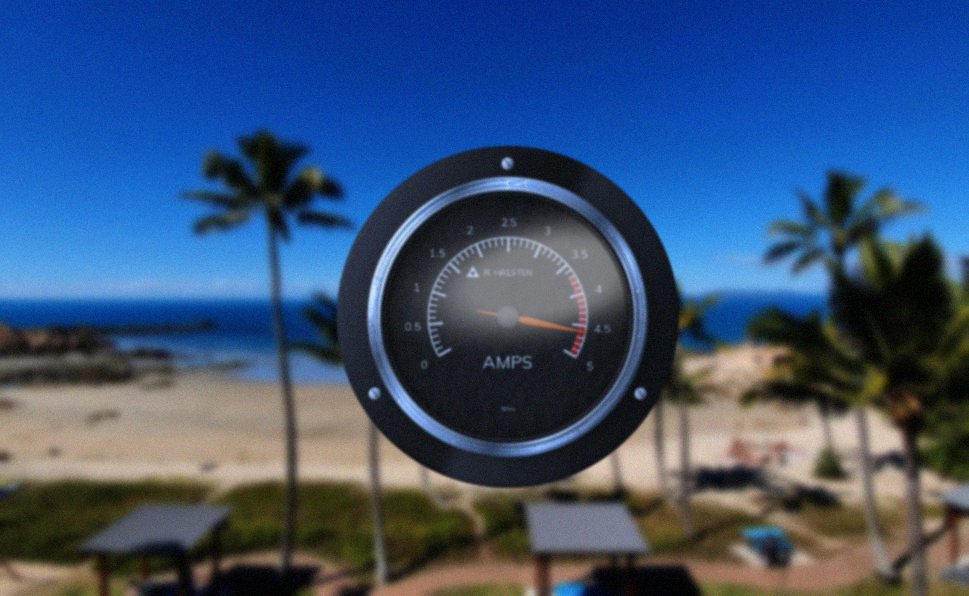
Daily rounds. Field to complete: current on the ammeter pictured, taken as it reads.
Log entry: 4.6 A
